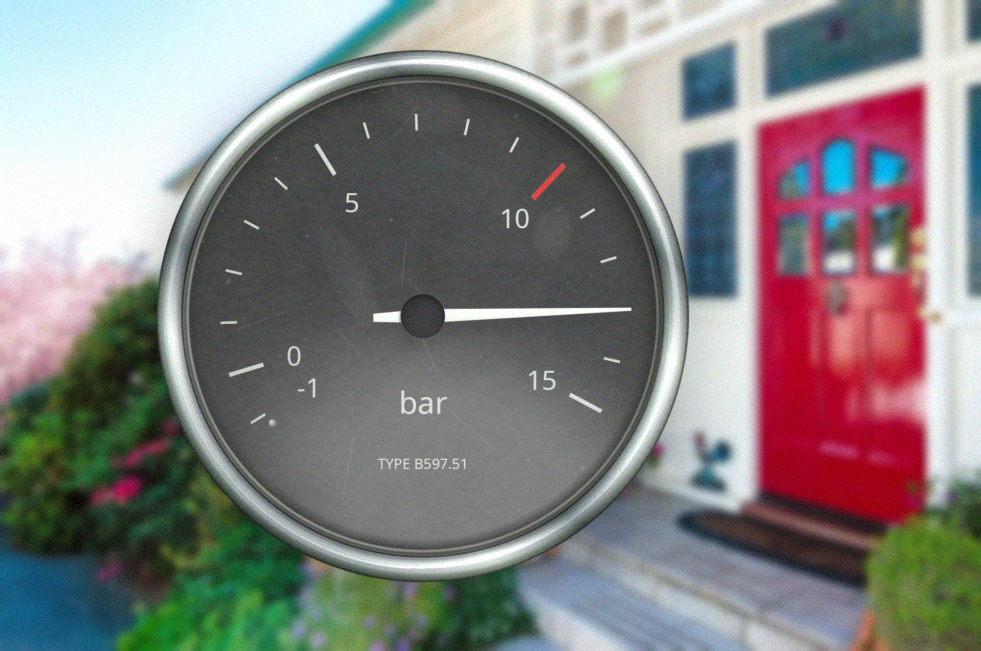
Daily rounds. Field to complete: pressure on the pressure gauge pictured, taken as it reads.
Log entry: 13 bar
